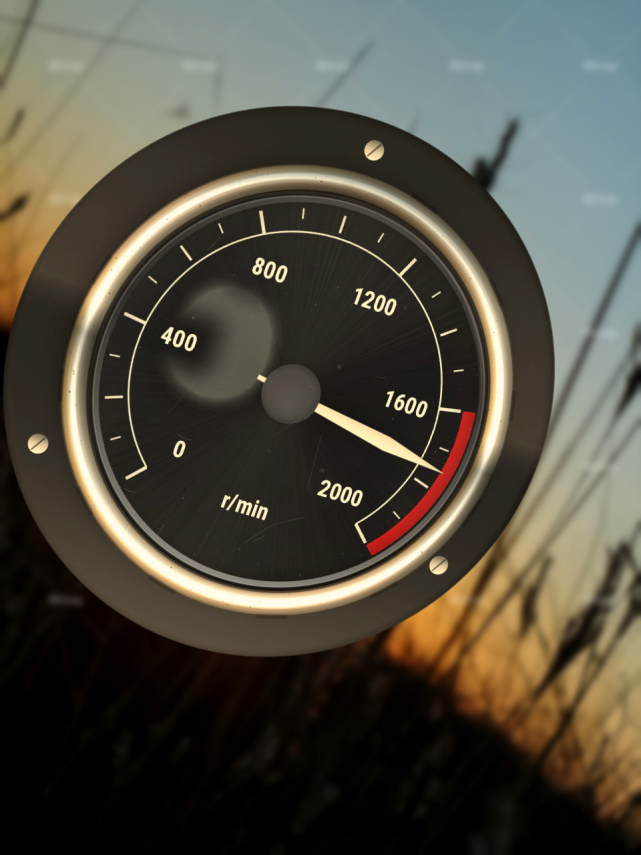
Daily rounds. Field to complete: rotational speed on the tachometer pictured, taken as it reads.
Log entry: 1750 rpm
